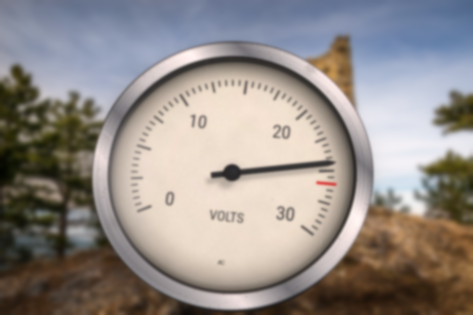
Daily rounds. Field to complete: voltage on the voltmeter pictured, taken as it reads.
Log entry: 24.5 V
